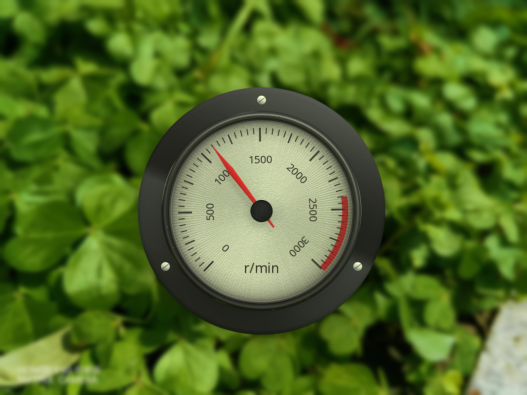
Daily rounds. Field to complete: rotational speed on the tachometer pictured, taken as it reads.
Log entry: 1100 rpm
